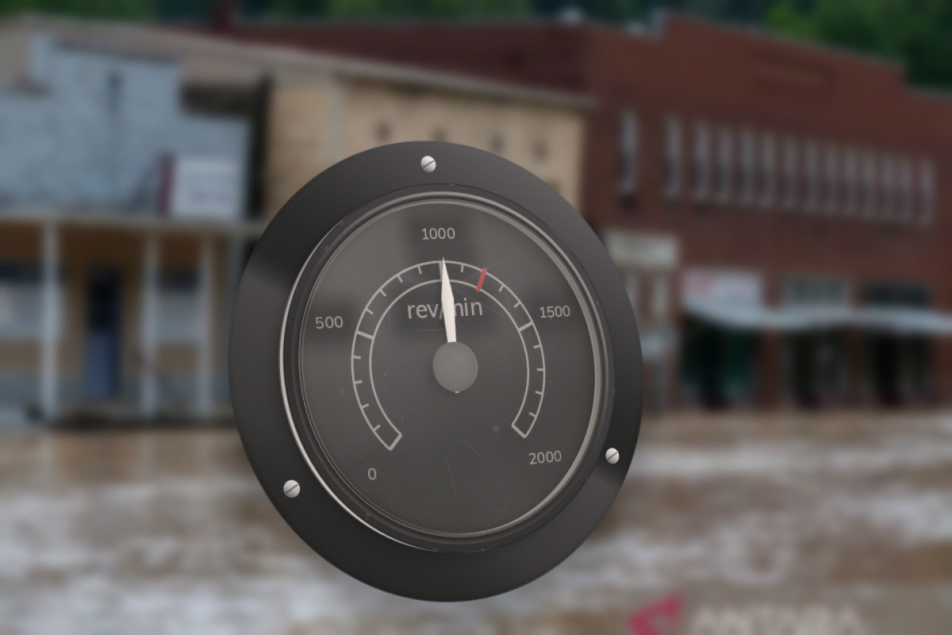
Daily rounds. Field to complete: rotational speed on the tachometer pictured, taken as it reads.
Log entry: 1000 rpm
